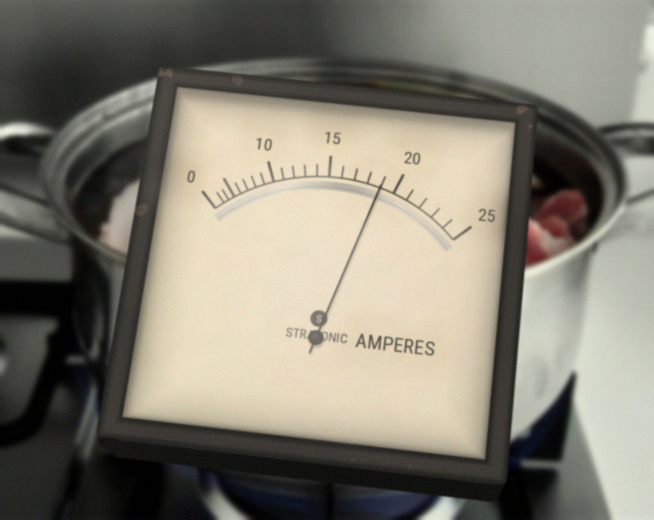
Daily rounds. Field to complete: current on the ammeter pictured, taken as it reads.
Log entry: 19 A
